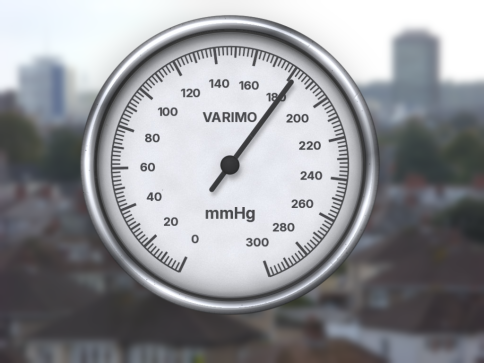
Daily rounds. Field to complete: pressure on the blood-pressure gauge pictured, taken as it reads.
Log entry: 182 mmHg
